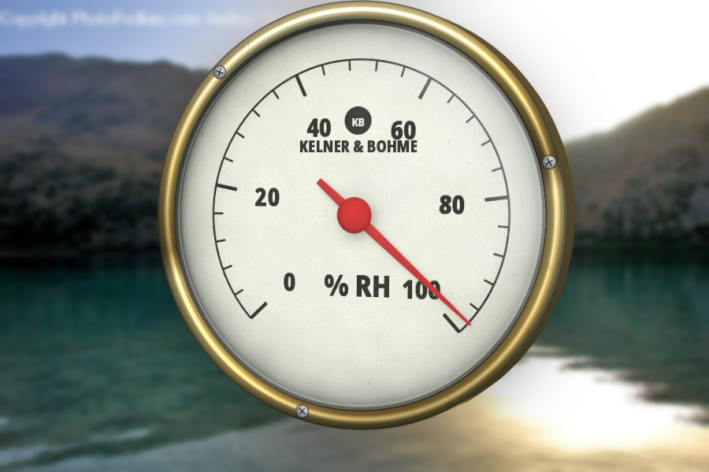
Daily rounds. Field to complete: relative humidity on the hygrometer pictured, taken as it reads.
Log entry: 98 %
